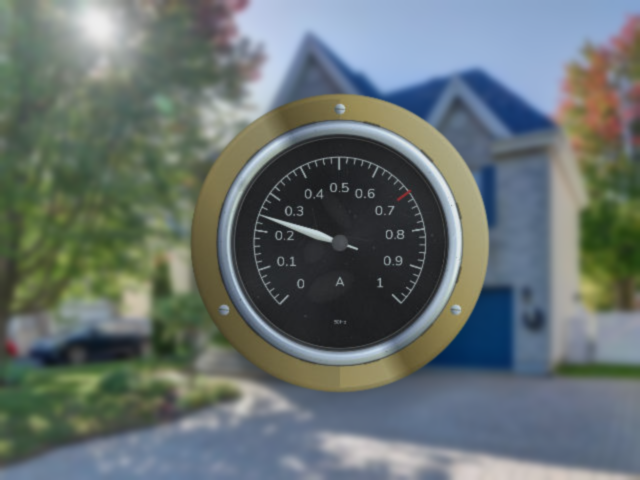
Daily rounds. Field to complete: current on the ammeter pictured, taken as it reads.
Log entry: 0.24 A
